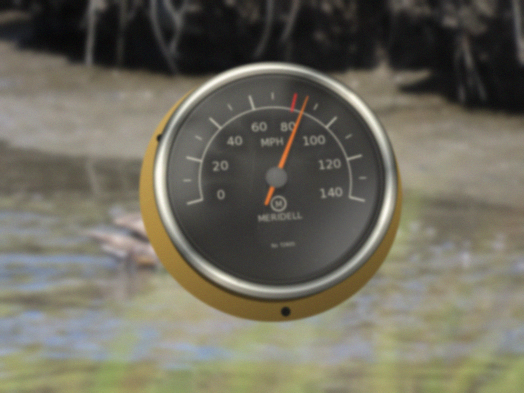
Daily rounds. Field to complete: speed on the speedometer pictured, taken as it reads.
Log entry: 85 mph
